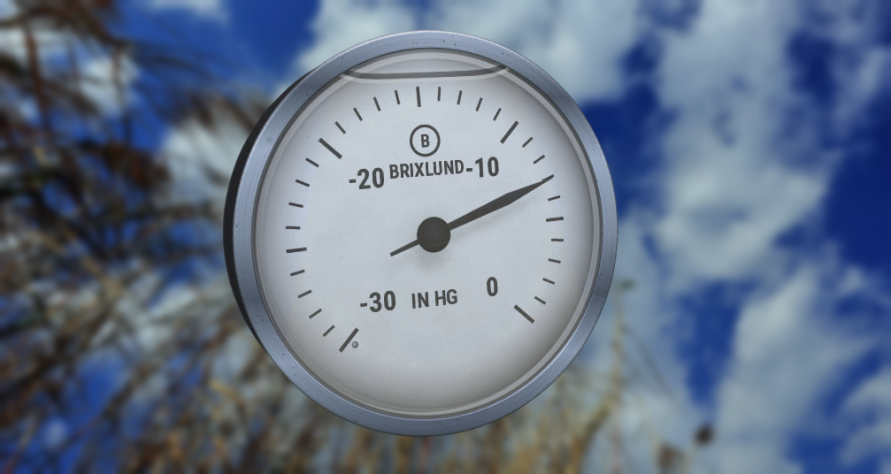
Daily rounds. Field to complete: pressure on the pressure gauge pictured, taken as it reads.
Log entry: -7 inHg
